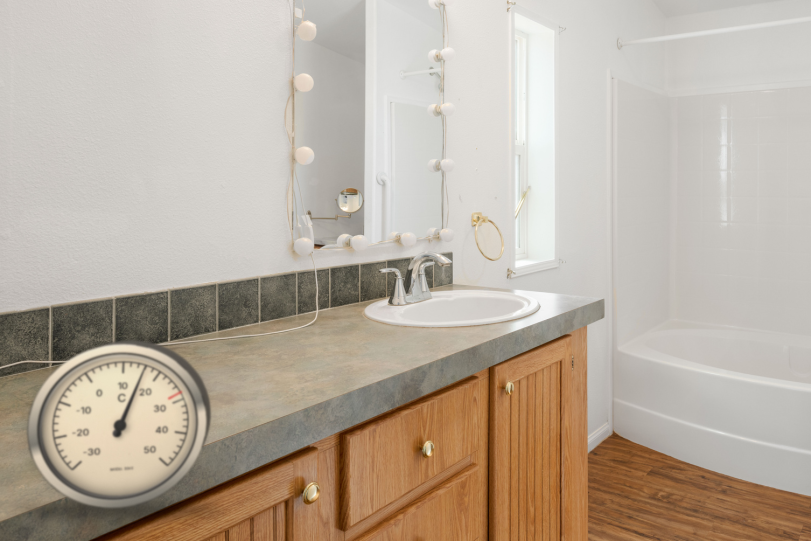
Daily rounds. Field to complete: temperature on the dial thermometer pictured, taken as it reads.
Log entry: 16 °C
